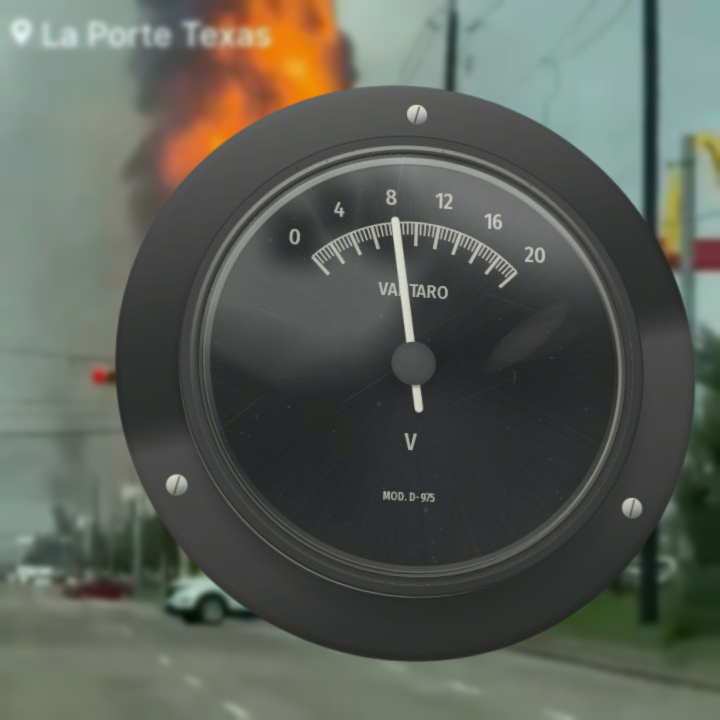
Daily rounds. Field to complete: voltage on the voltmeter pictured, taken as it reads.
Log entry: 8 V
